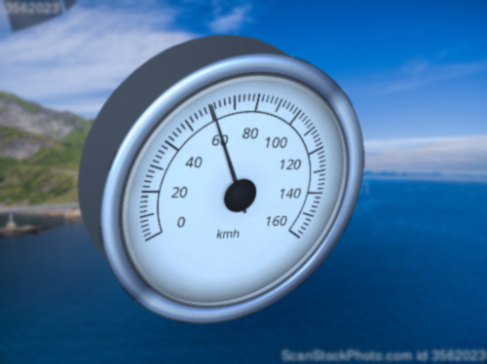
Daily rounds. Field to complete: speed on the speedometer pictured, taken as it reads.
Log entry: 60 km/h
